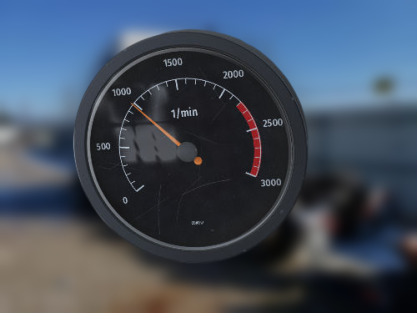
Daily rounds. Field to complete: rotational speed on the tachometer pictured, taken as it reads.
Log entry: 1000 rpm
